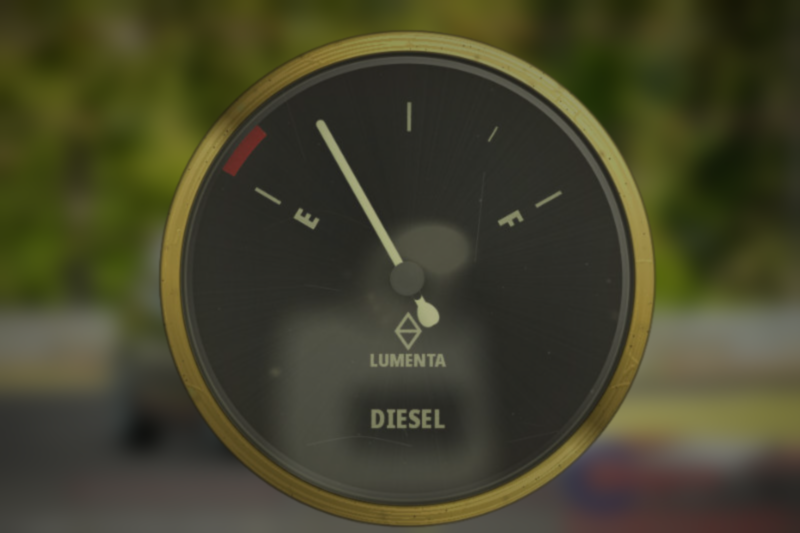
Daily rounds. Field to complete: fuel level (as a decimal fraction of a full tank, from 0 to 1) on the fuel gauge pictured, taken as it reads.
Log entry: 0.25
